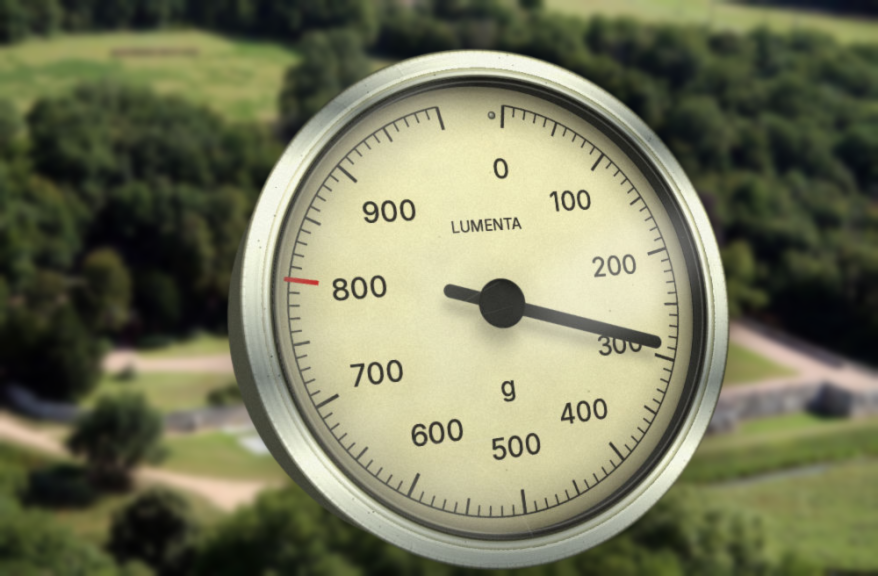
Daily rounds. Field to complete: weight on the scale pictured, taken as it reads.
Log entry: 290 g
